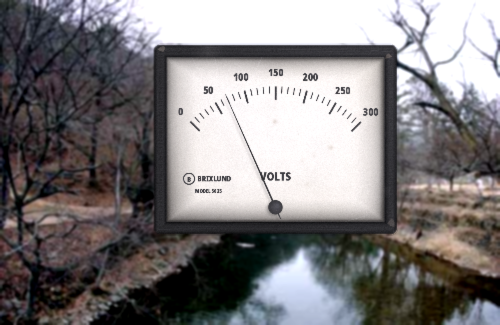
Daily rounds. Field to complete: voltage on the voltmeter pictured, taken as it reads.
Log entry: 70 V
